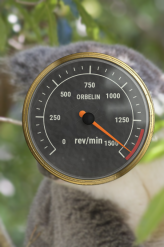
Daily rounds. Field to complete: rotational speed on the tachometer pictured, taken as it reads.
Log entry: 1450 rpm
